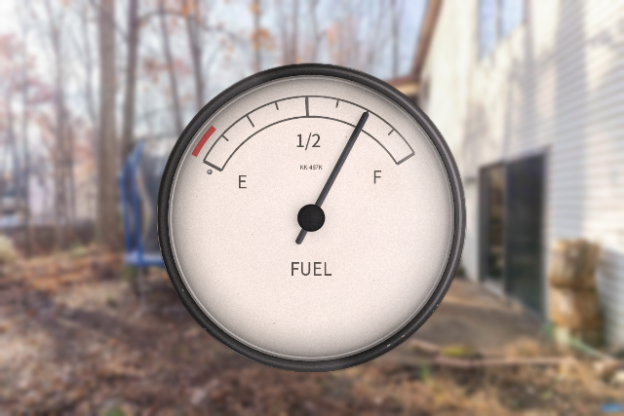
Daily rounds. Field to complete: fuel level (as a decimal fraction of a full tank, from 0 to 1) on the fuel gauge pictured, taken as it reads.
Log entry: 0.75
